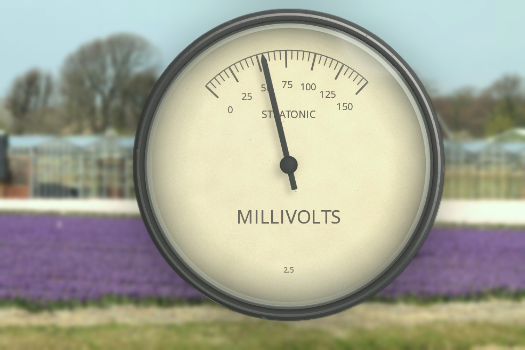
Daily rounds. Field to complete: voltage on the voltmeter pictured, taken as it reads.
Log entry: 55 mV
